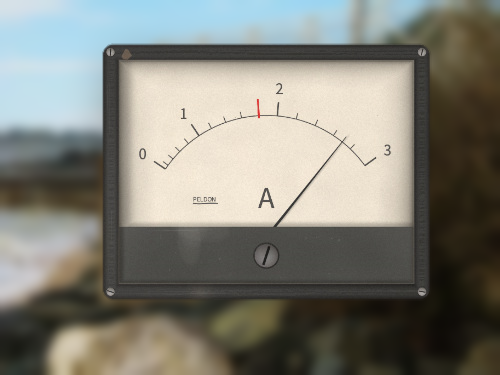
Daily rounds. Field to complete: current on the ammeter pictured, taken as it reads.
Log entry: 2.7 A
